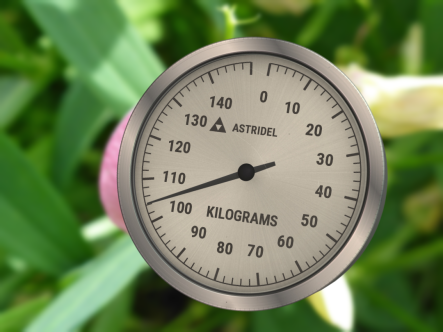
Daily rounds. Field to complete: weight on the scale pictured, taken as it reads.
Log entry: 104 kg
